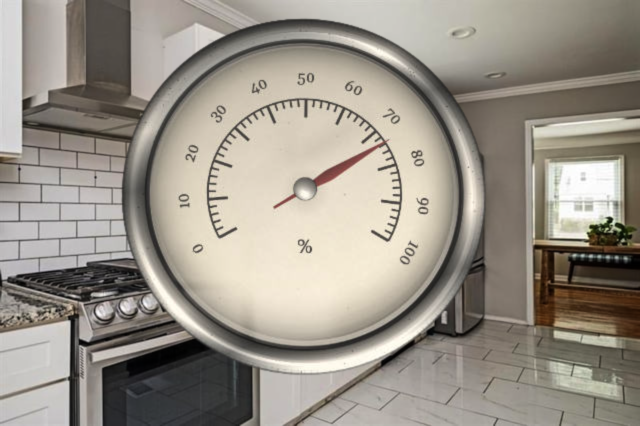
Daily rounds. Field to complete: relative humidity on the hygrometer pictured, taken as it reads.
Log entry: 74 %
